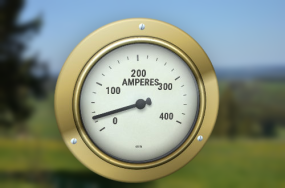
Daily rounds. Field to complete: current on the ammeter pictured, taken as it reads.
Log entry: 30 A
